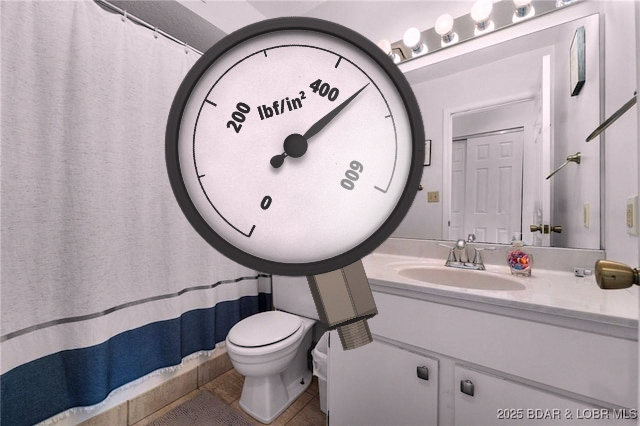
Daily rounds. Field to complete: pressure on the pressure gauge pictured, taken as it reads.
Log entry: 450 psi
